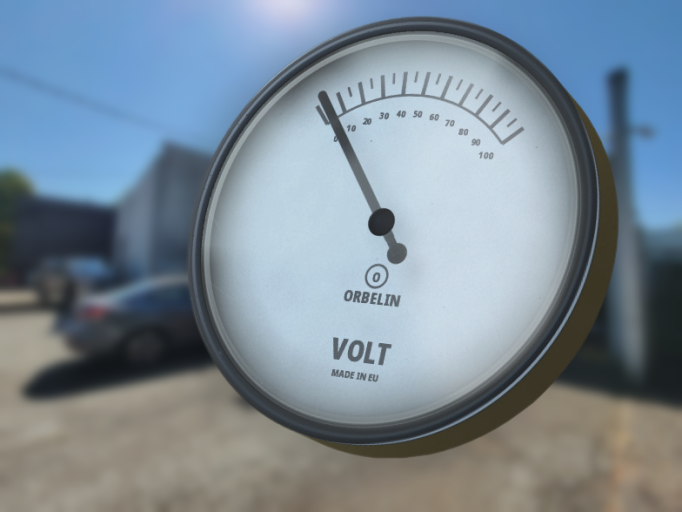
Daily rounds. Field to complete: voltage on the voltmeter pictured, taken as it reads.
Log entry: 5 V
